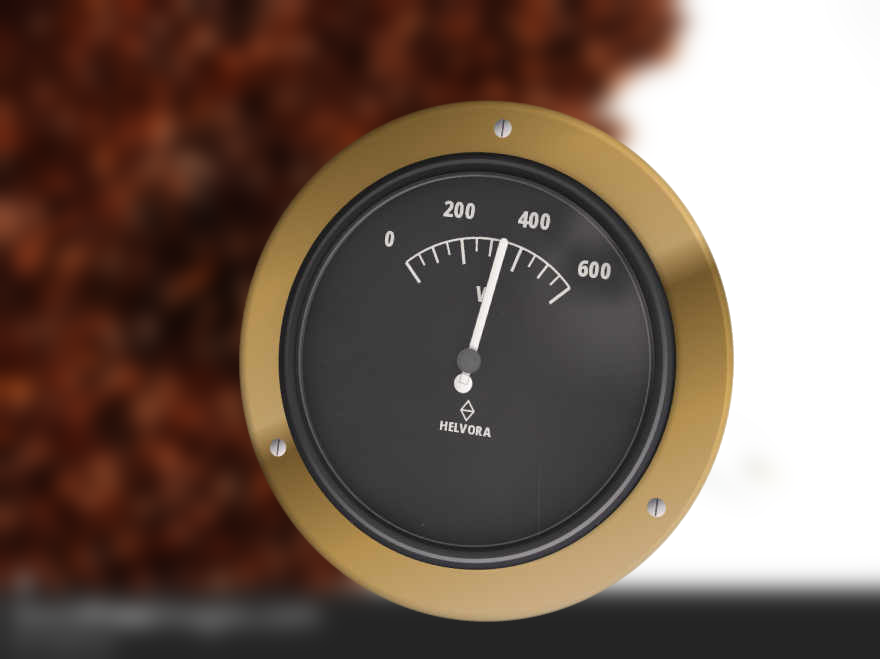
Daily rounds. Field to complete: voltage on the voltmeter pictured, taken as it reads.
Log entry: 350 V
